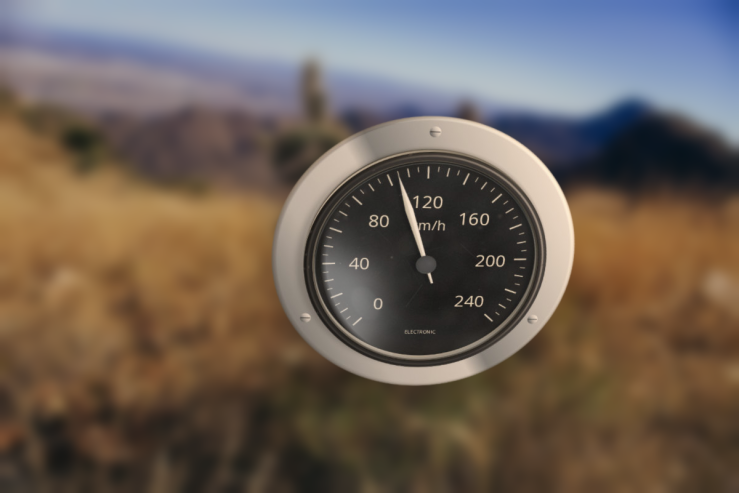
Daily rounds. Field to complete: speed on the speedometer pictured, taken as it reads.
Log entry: 105 km/h
